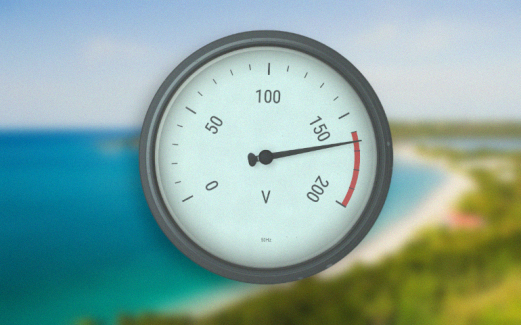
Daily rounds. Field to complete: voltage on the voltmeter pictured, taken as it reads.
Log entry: 165 V
